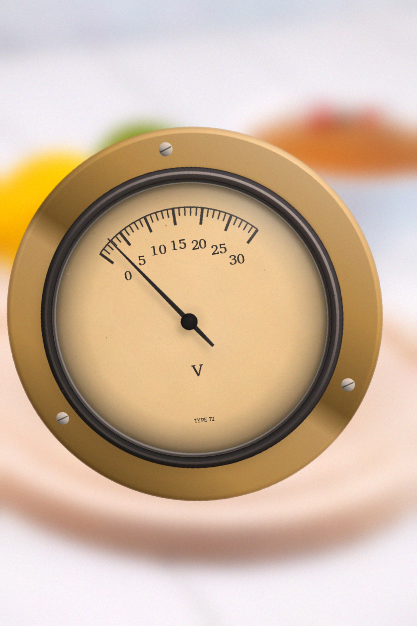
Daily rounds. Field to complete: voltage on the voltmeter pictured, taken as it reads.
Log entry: 3 V
